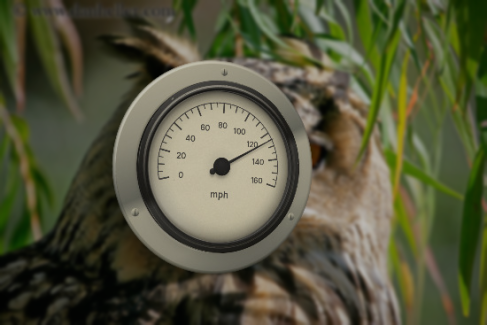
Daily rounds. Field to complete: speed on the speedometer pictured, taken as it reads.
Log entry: 125 mph
